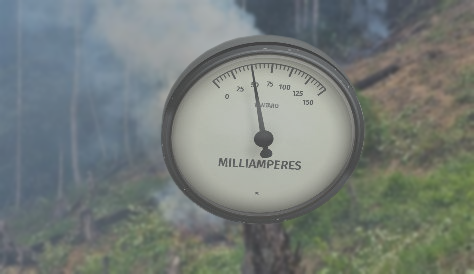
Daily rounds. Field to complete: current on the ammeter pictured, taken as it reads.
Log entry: 50 mA
